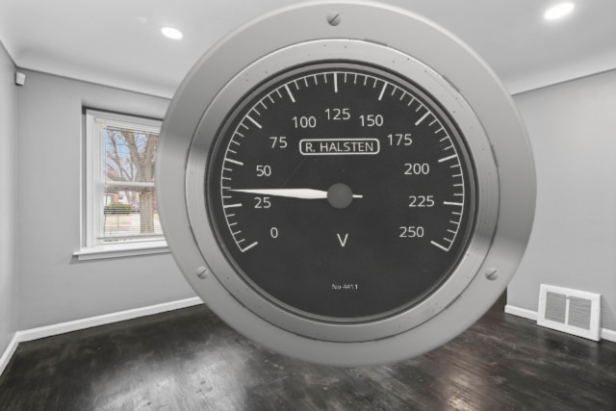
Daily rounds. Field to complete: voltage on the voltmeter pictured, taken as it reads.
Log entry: 35 V
